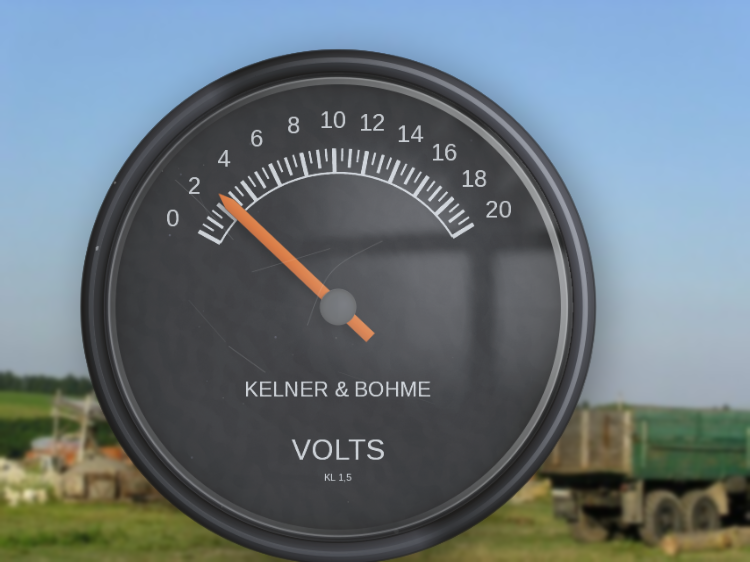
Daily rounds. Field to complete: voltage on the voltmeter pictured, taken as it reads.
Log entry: 2.5 V
